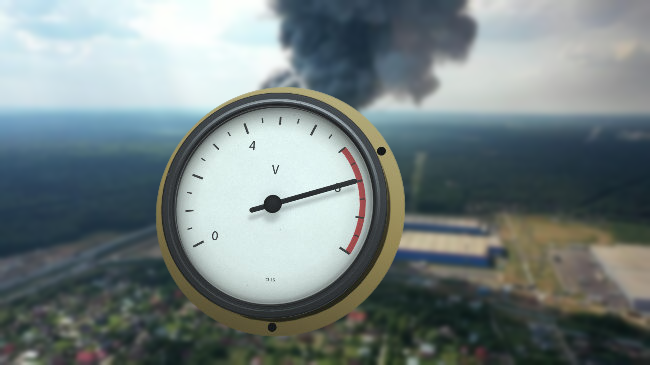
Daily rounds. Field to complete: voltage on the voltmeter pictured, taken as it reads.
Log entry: 8 V
